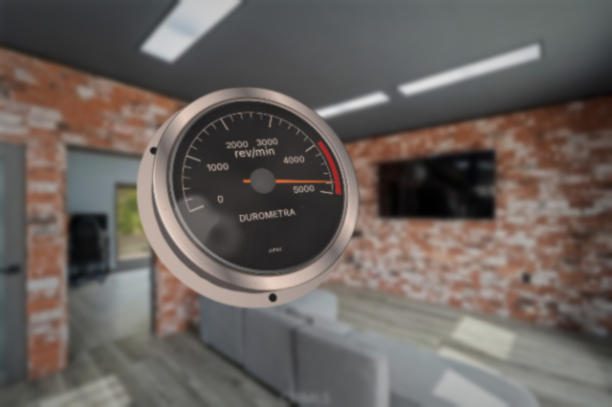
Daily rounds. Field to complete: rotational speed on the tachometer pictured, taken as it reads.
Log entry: 4800 rpm
